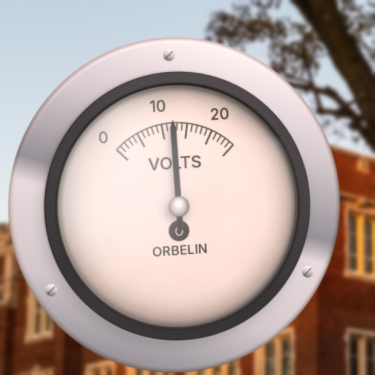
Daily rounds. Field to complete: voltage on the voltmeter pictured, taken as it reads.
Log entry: 12 V
